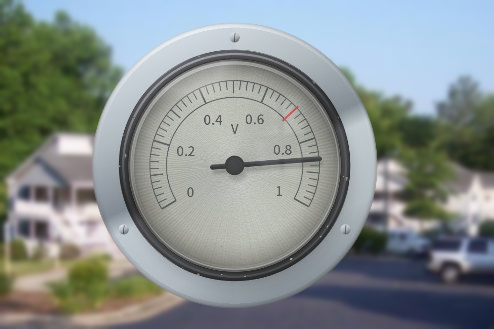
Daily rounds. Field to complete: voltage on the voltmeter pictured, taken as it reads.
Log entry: 0.86 V
